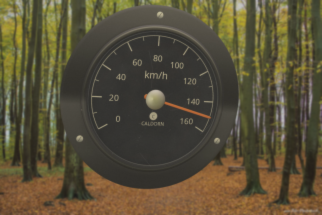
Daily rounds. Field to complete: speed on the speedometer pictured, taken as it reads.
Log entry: 150 km/h
